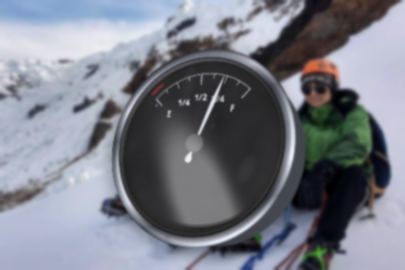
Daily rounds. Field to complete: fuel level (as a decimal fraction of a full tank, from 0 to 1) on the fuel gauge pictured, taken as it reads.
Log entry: 0.75
